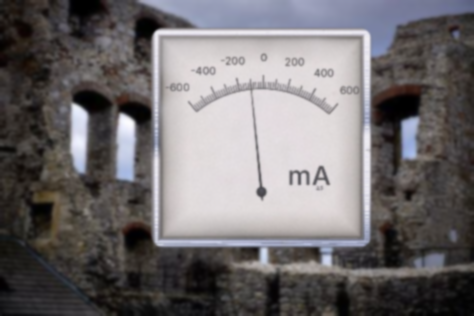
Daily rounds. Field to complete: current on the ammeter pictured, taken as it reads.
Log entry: -100 mA
